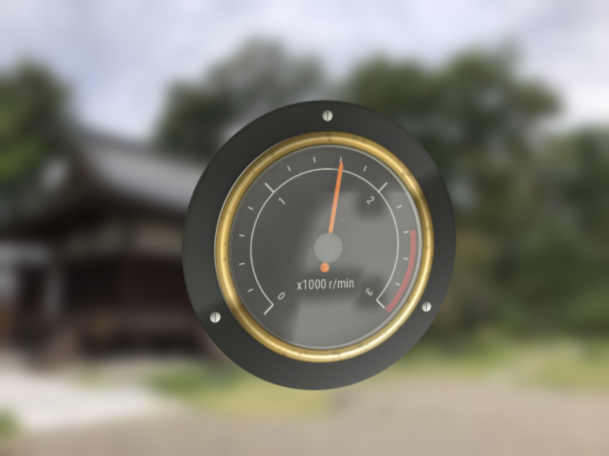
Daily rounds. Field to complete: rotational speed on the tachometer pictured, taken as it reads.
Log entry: 1600 rpm
